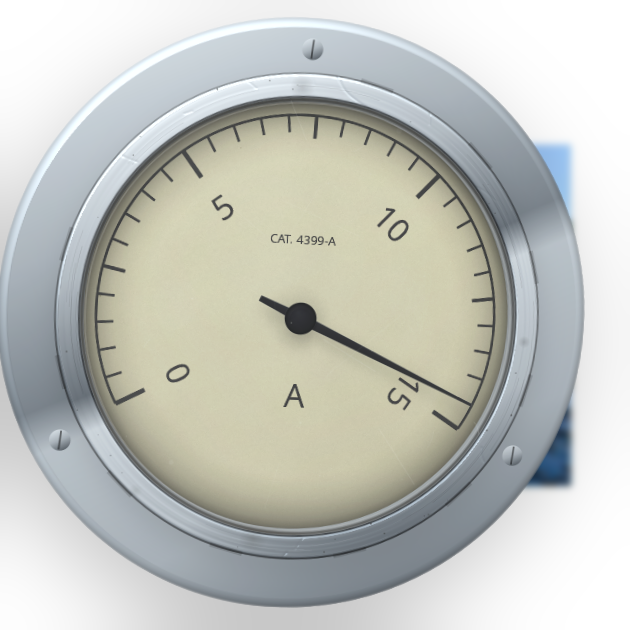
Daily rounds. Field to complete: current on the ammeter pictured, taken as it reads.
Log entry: 14.5 A
